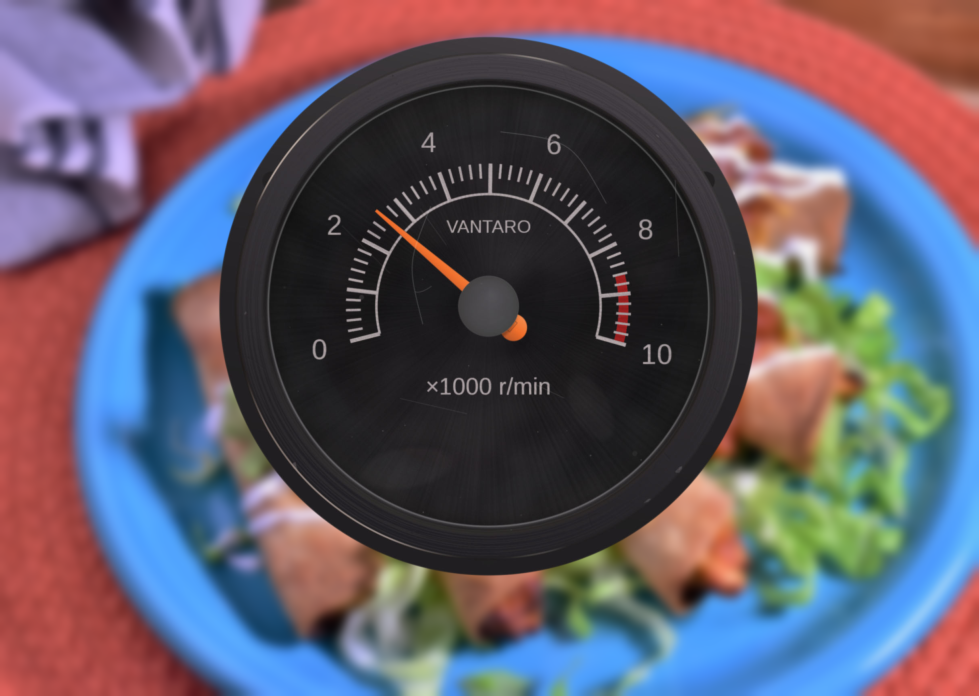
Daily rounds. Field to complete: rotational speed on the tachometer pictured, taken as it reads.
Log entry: 2600 rpm
